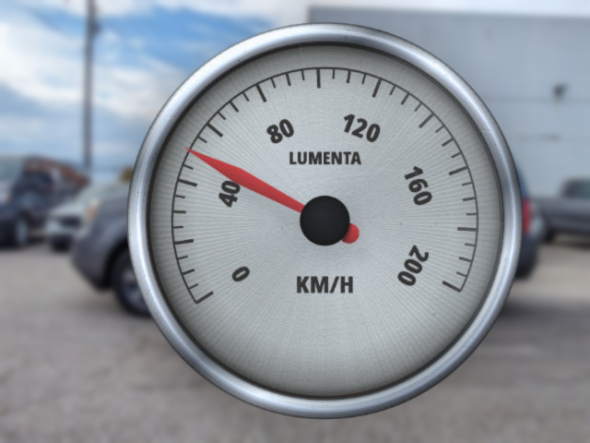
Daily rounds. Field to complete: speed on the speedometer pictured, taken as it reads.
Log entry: 50 km/h
